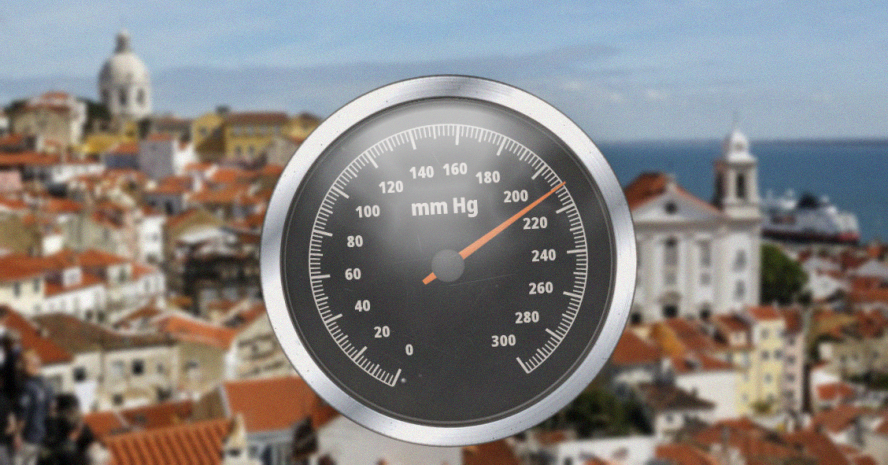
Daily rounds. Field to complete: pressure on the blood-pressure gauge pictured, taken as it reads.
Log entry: 210 mmHg
